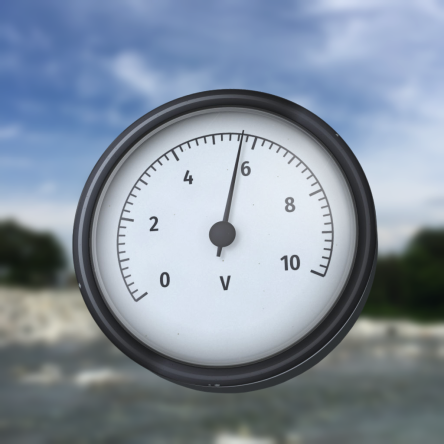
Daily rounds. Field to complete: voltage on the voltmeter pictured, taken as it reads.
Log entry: 5.7 V
